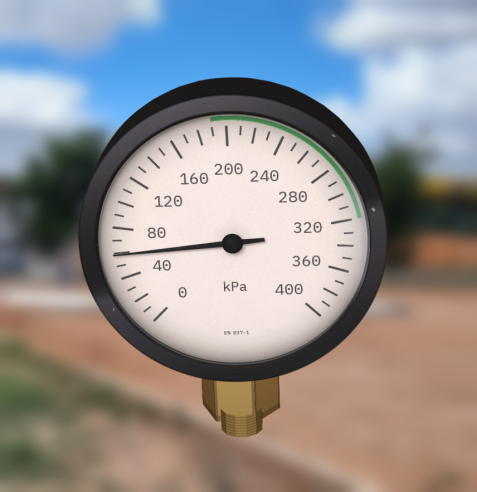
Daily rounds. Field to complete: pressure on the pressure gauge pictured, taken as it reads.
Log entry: 60 kPa
